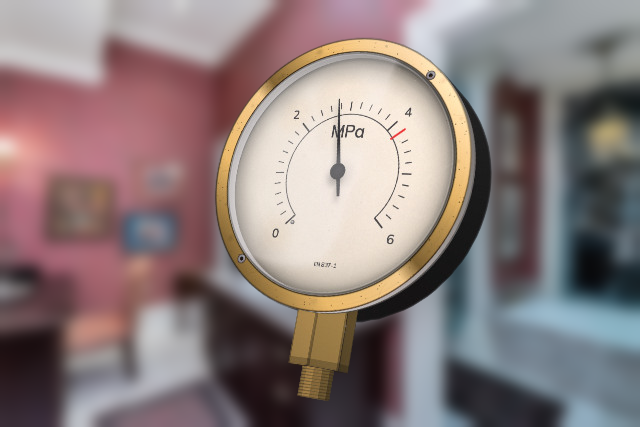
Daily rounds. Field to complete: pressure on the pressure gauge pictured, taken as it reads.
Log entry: 2.8 MPa
